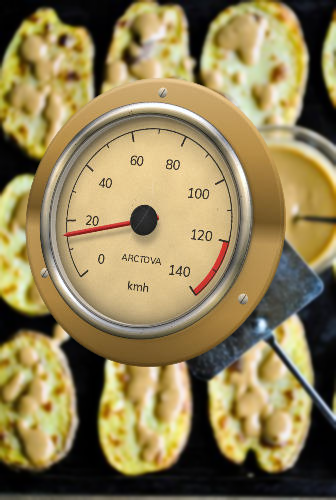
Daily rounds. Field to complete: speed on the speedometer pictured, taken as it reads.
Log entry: 15 km/h
